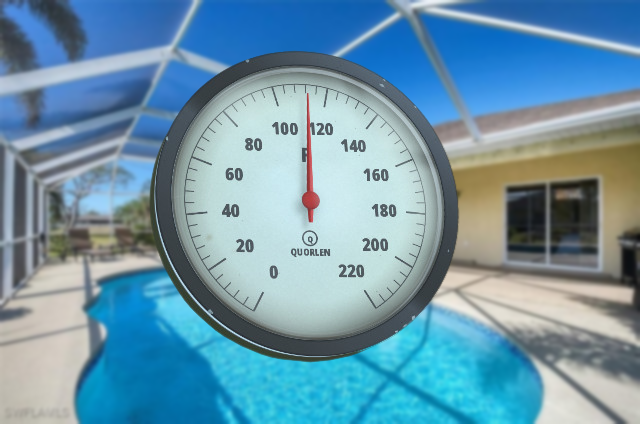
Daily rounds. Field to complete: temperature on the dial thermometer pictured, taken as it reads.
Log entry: 112 °F
